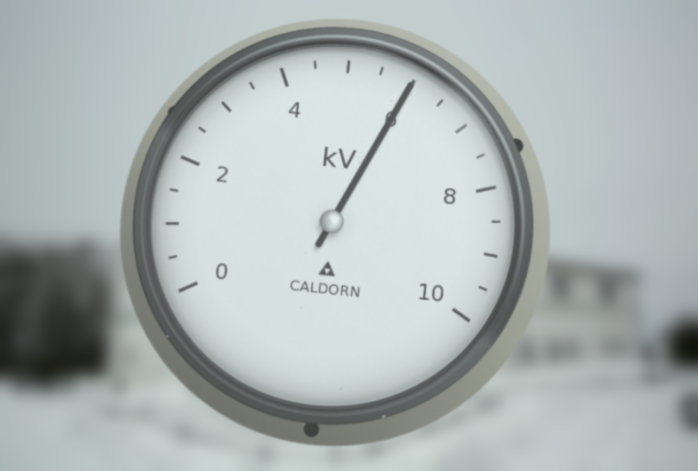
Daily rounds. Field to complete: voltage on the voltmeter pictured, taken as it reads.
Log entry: 6 kV
